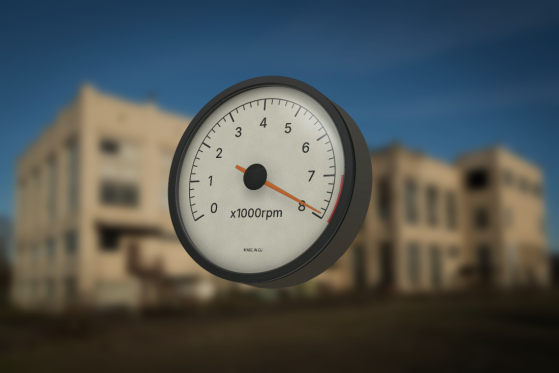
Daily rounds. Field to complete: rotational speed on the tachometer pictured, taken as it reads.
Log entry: 7900 rpm
